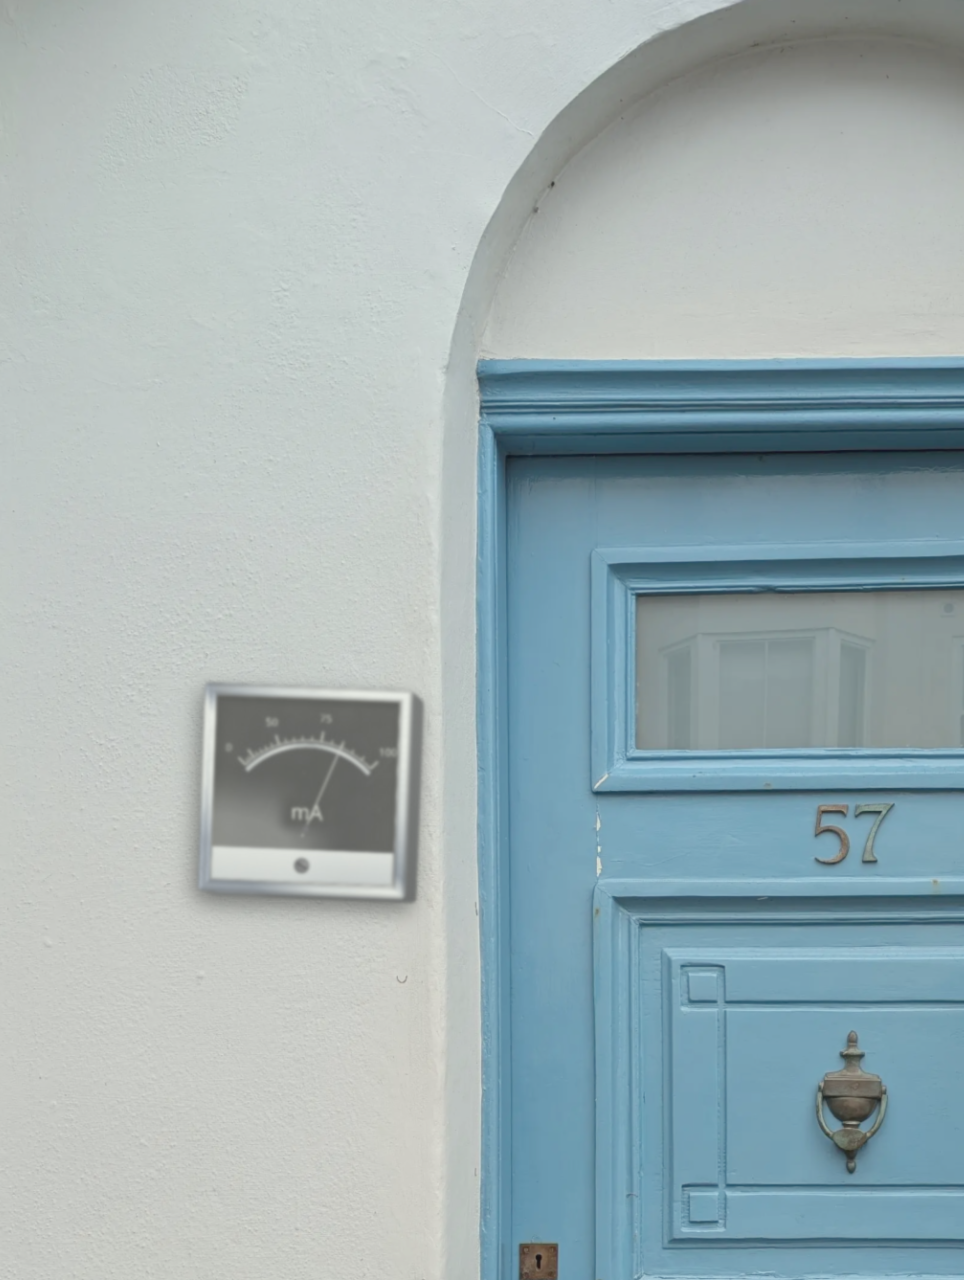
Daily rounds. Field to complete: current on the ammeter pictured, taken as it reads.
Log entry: 85 mA
